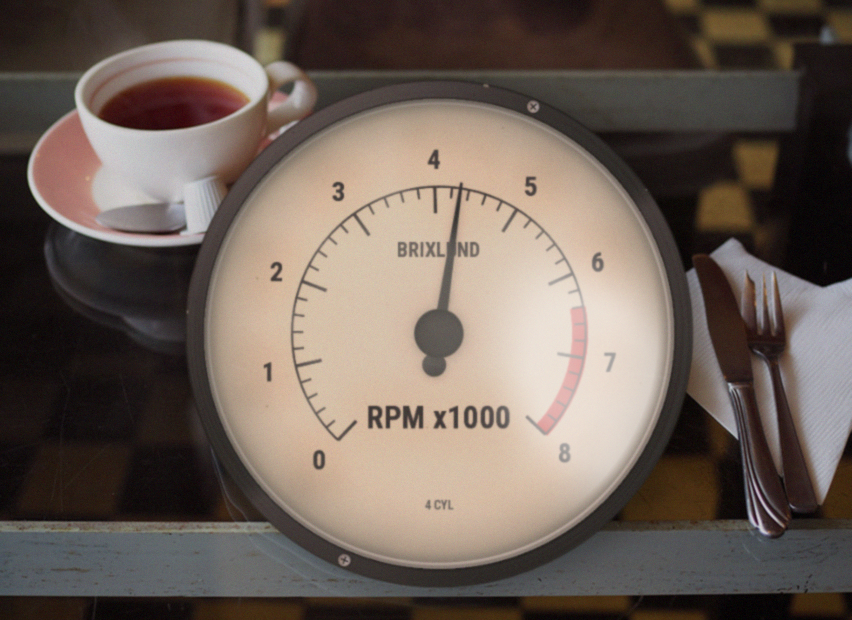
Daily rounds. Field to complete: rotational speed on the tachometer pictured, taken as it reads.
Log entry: 4300 rpm
